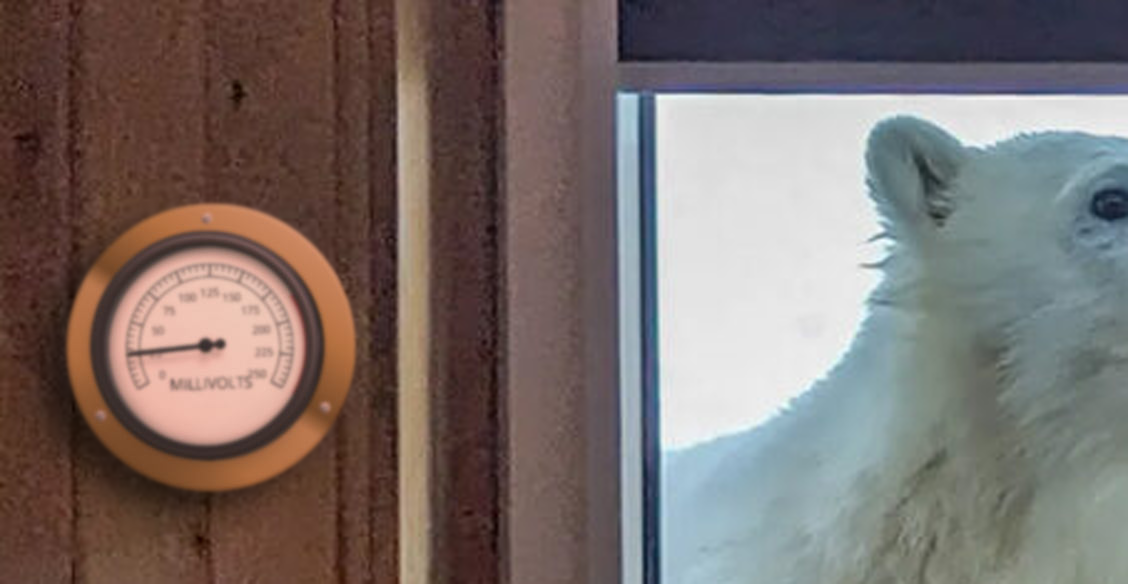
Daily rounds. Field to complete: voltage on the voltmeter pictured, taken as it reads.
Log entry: 25 mV
